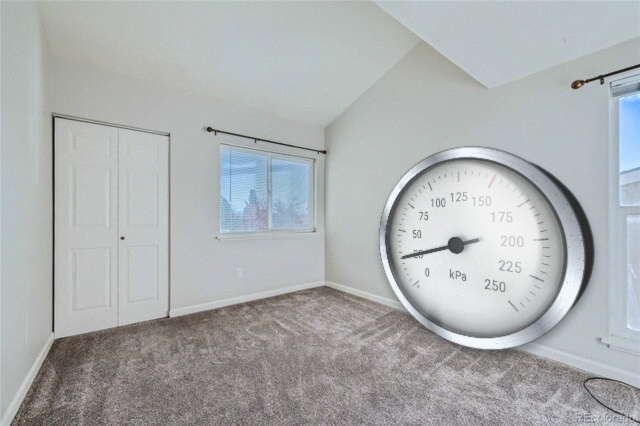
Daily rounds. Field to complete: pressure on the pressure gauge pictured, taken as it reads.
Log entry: 25 kPa
